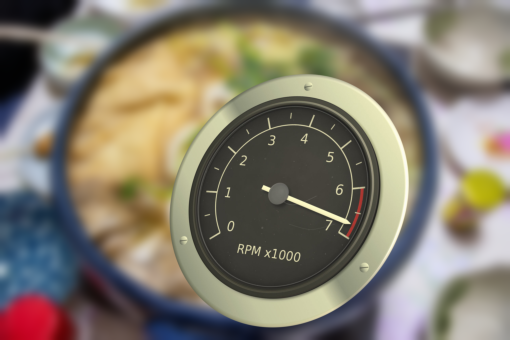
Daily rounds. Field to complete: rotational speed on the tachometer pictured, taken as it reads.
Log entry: 6750 rpm
